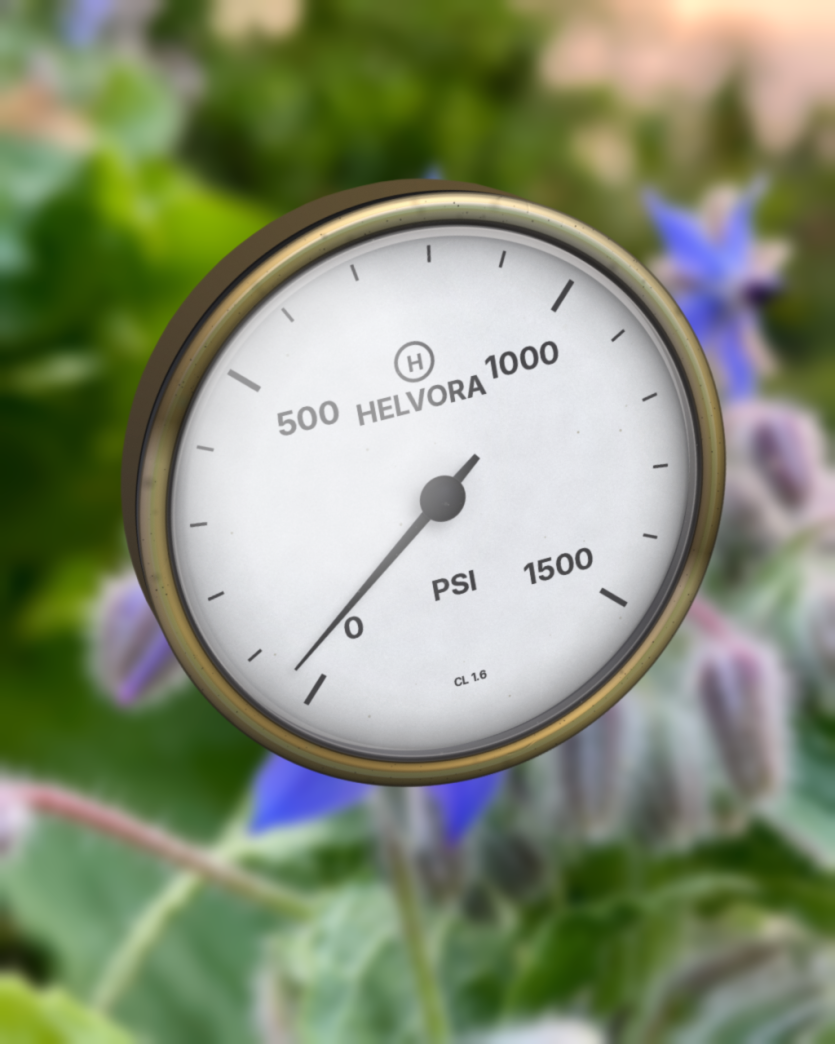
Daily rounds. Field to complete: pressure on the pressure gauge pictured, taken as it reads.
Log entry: 50 psi
